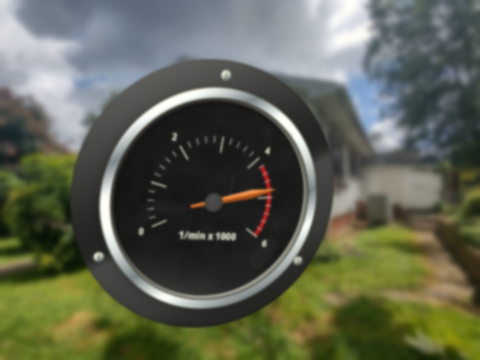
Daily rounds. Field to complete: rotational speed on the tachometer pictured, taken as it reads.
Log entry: 4800 rpm
